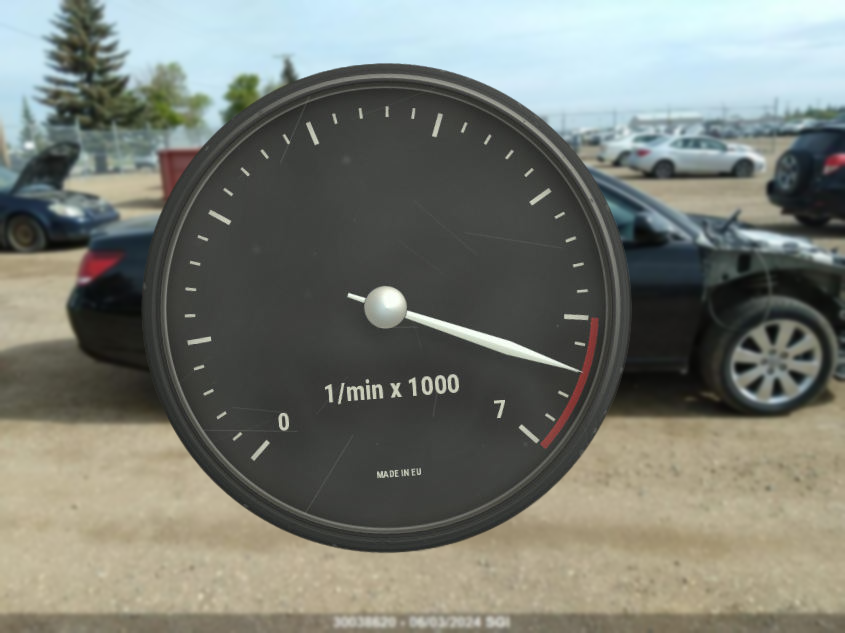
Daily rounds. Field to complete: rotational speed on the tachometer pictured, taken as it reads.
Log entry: 6400 rpm
